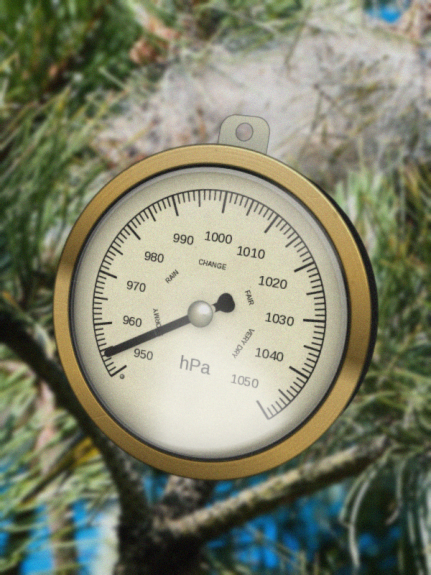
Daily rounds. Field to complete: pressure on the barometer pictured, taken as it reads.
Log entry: 954 hPa
